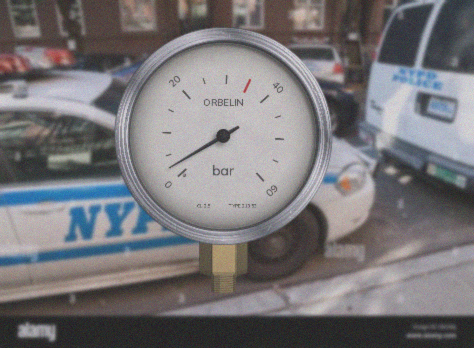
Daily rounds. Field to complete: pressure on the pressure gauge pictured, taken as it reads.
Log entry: 2.5 bar
